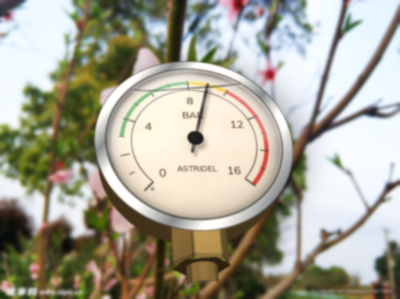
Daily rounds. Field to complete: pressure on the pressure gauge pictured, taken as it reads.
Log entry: 9 bar
